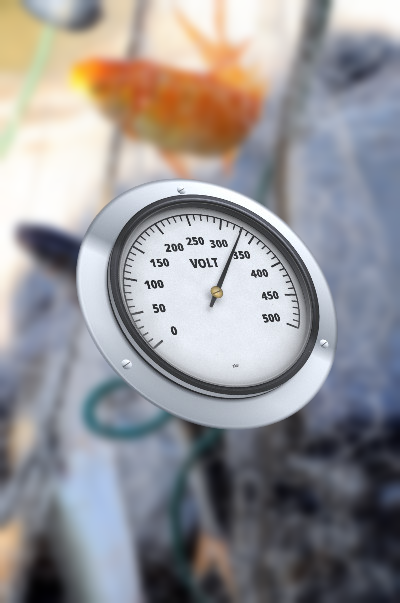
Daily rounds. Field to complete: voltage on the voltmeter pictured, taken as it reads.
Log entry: 330 V
